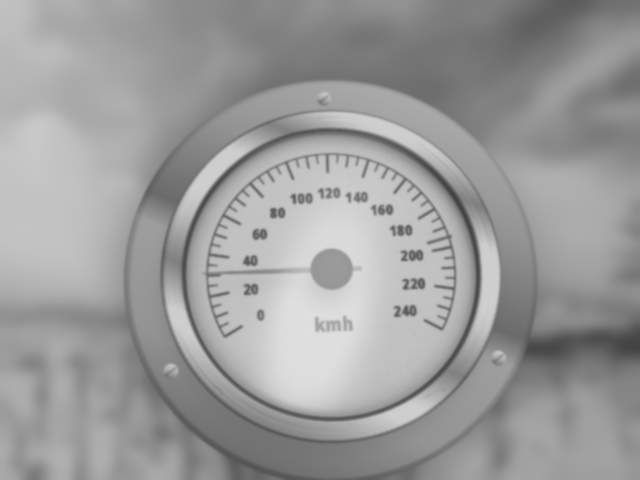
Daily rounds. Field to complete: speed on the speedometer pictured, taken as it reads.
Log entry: 30 km/h
